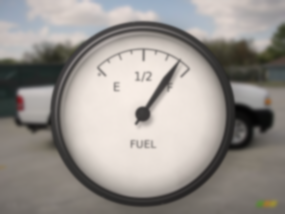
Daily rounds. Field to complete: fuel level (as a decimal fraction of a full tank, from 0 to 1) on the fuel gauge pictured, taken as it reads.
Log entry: 0.875
